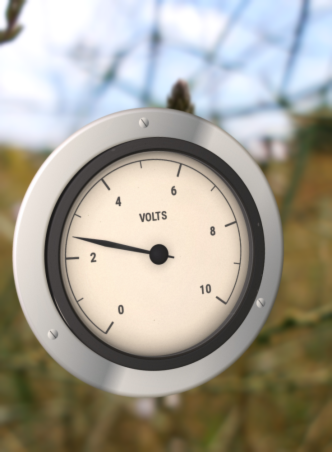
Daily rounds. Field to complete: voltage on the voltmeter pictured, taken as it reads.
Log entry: 2.5 V
